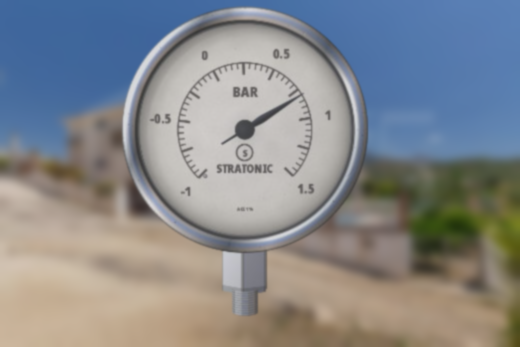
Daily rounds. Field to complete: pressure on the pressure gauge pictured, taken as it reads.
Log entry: 0.8 bar
